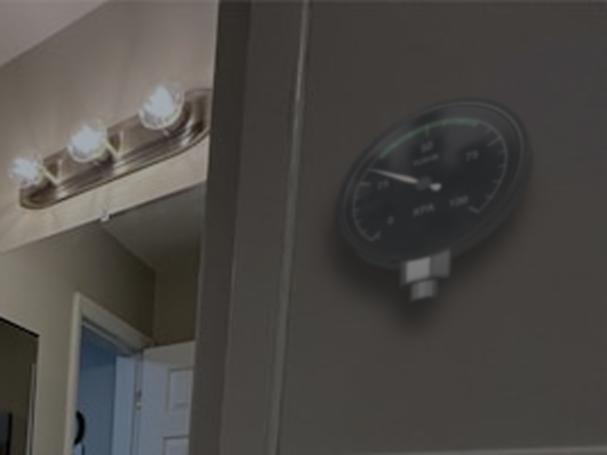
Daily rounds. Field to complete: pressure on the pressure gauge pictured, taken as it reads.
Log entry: 30 kPa
